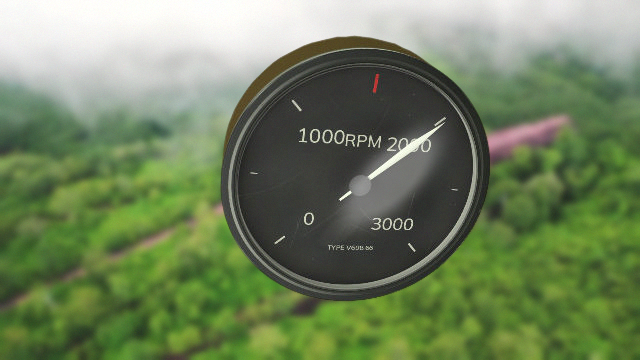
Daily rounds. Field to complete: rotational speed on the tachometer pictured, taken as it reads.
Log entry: 2000 rpm
